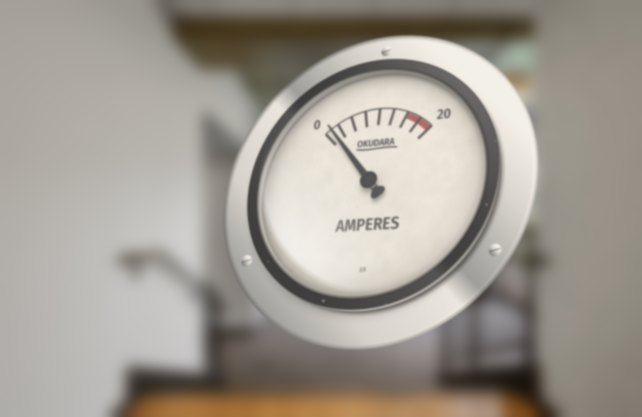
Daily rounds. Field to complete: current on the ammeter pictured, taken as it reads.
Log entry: 1.25 A
